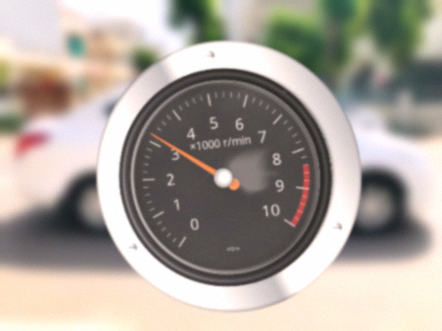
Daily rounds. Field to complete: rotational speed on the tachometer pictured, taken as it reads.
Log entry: 3200 rpm
